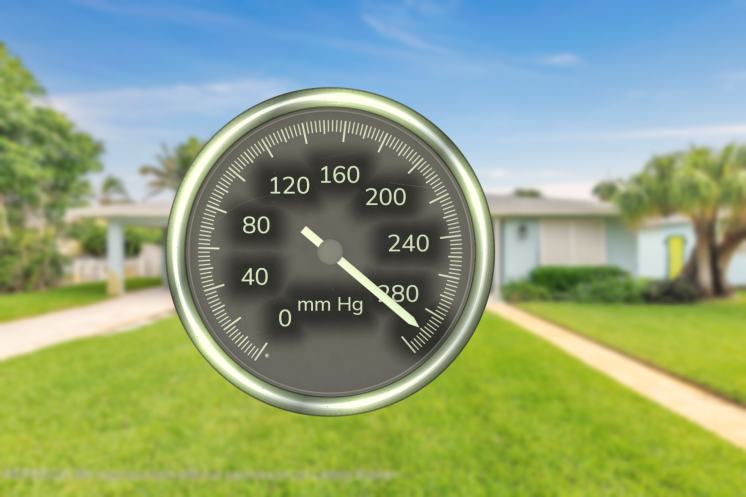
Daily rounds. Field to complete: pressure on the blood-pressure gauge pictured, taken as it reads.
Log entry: 290 mmHg
